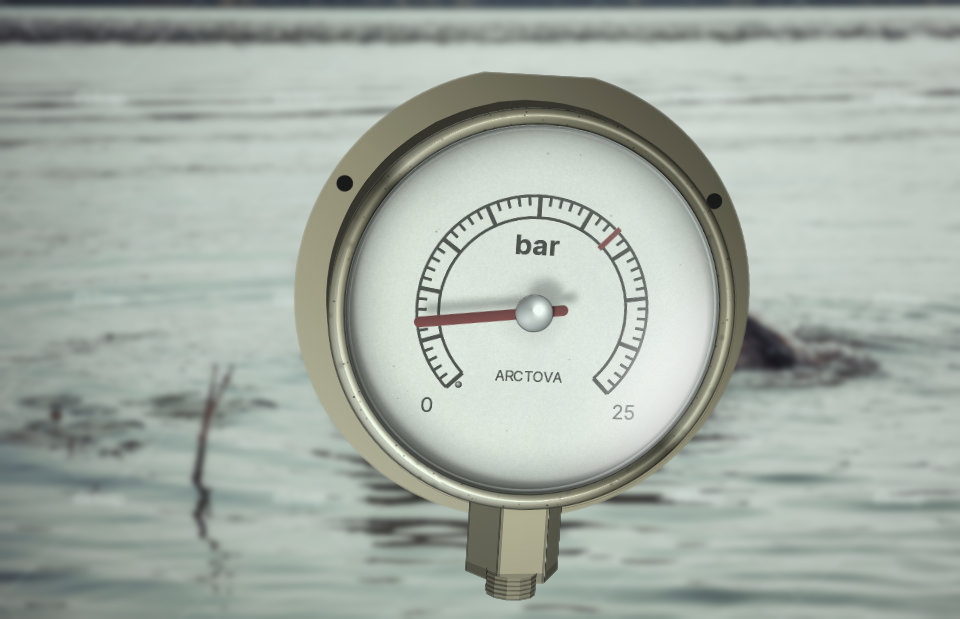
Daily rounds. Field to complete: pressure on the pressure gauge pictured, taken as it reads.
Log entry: 3.5 bar
